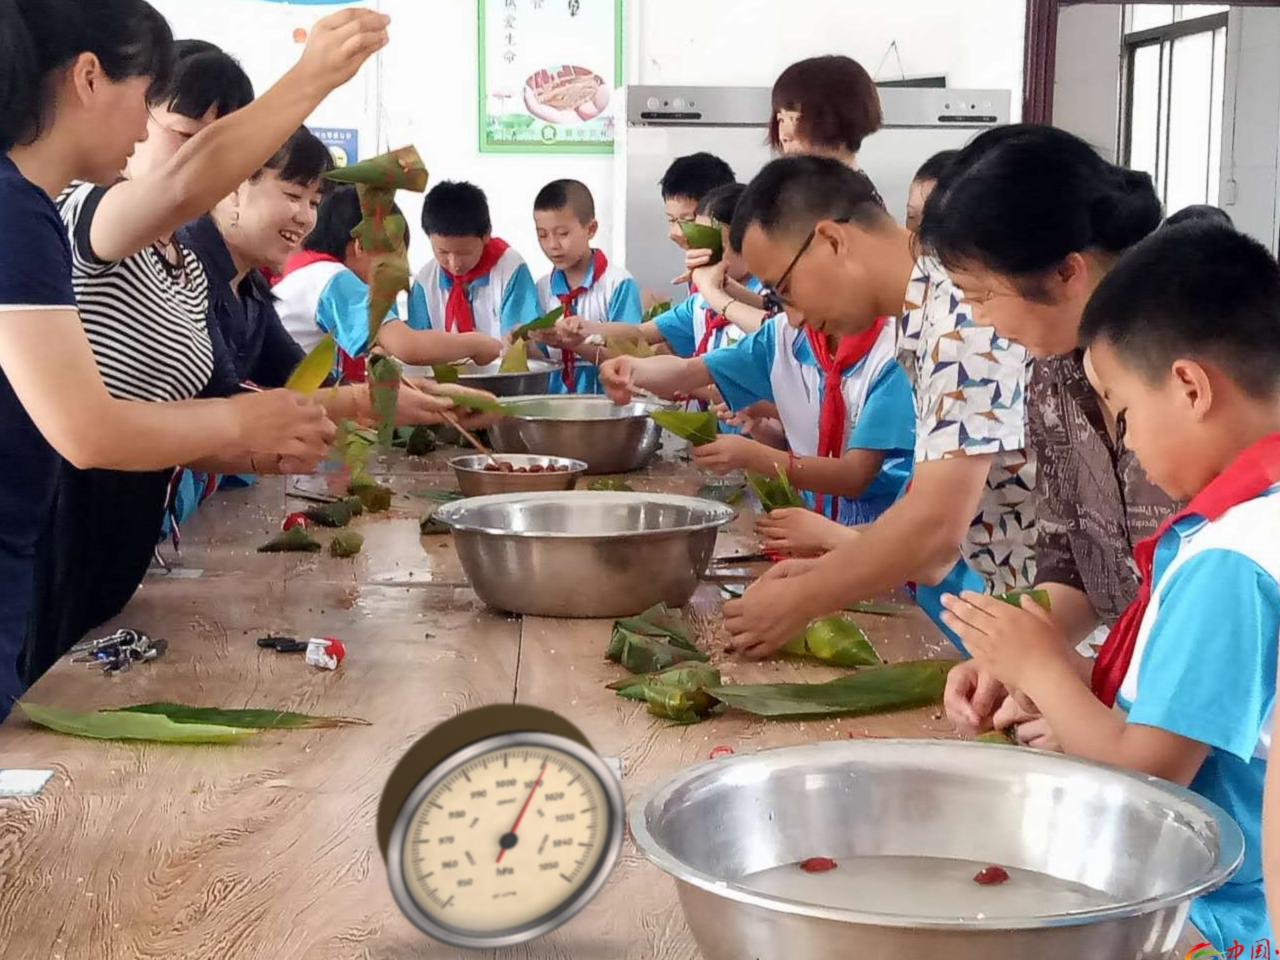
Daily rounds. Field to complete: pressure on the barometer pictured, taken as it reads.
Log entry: 1010 hPa
